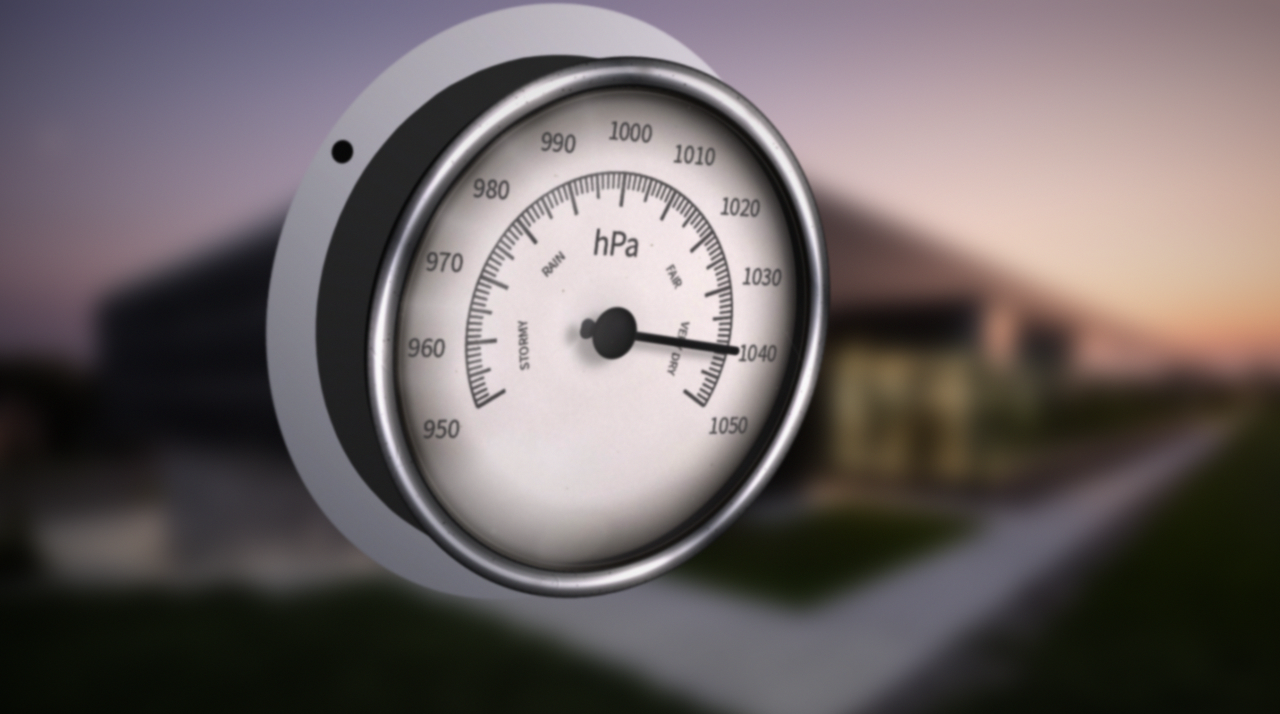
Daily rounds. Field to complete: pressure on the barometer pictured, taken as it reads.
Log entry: 1040 hPa
